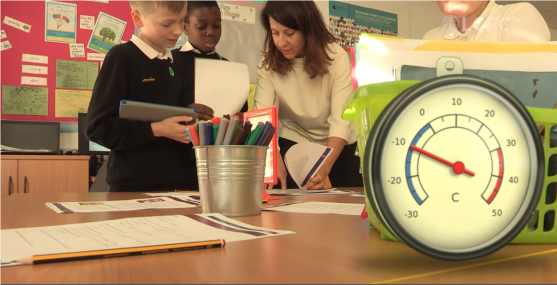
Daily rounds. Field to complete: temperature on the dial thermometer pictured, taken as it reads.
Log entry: -10 °C
